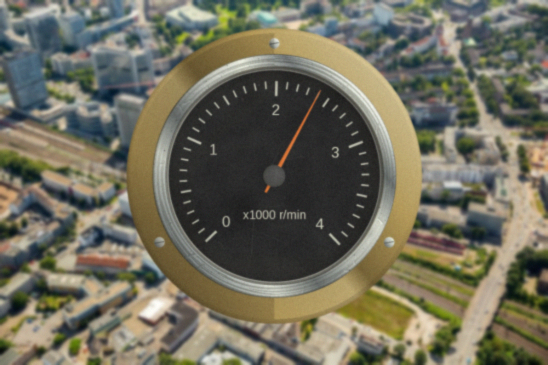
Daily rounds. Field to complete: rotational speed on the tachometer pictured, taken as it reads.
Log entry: 2400 rpm
